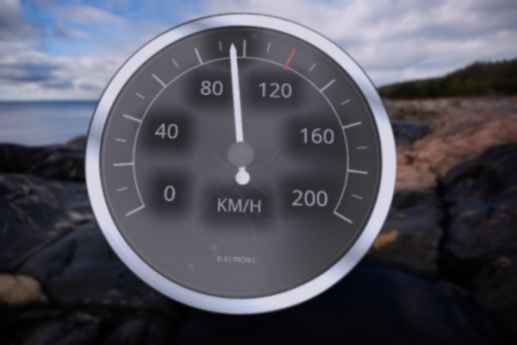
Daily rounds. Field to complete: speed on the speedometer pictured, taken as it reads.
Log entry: 95 km/h
